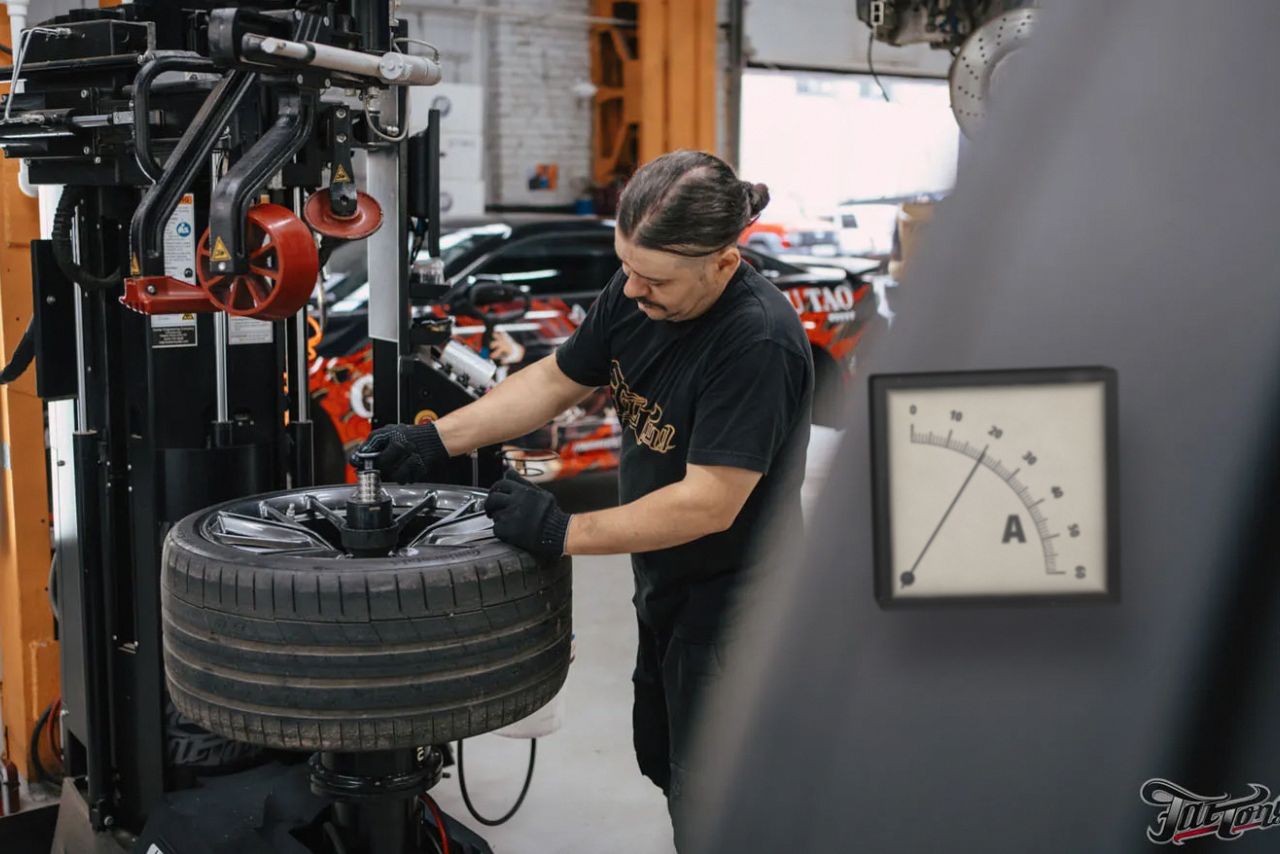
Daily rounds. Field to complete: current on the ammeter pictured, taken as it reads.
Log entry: 20 A
